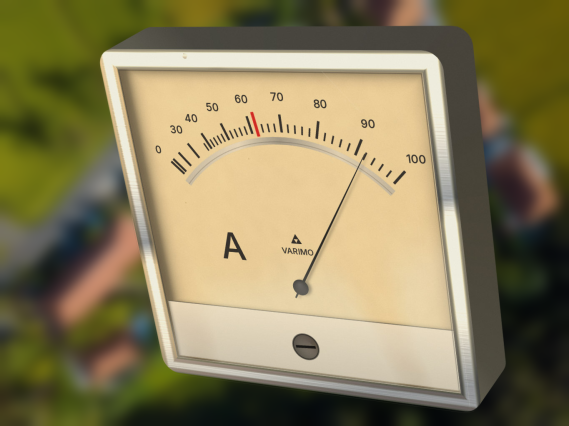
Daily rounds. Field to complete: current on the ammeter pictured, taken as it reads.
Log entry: 92 A
